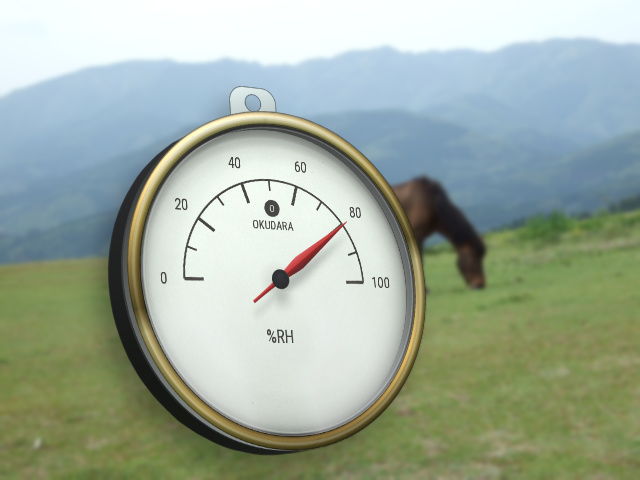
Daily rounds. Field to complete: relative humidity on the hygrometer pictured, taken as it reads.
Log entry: 80 %
